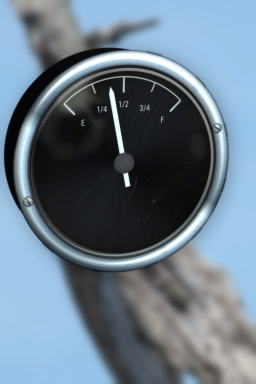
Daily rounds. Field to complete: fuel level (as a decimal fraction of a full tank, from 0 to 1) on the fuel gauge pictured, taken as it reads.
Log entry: 0.375
